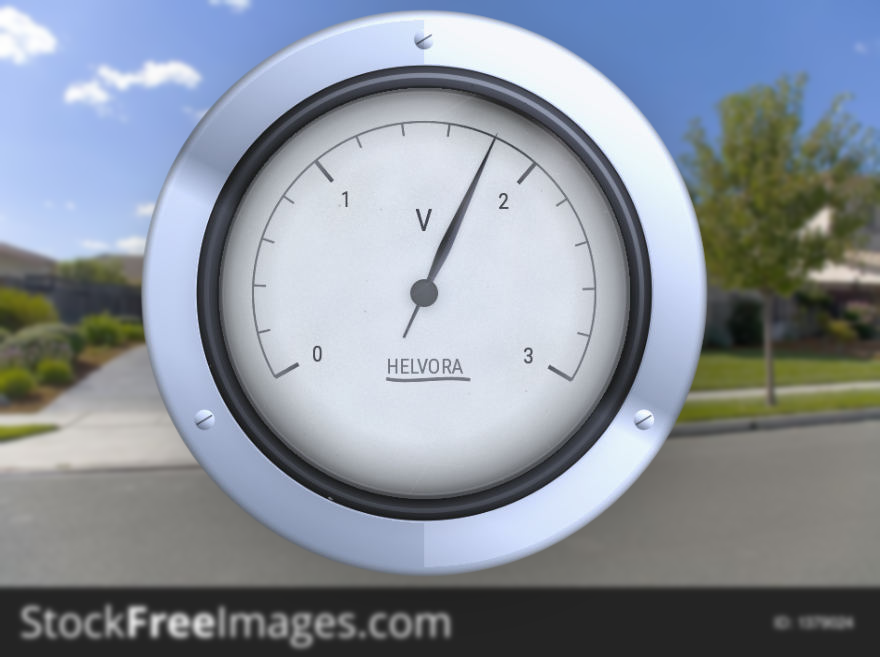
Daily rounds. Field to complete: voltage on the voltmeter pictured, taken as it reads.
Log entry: 1.8 V
